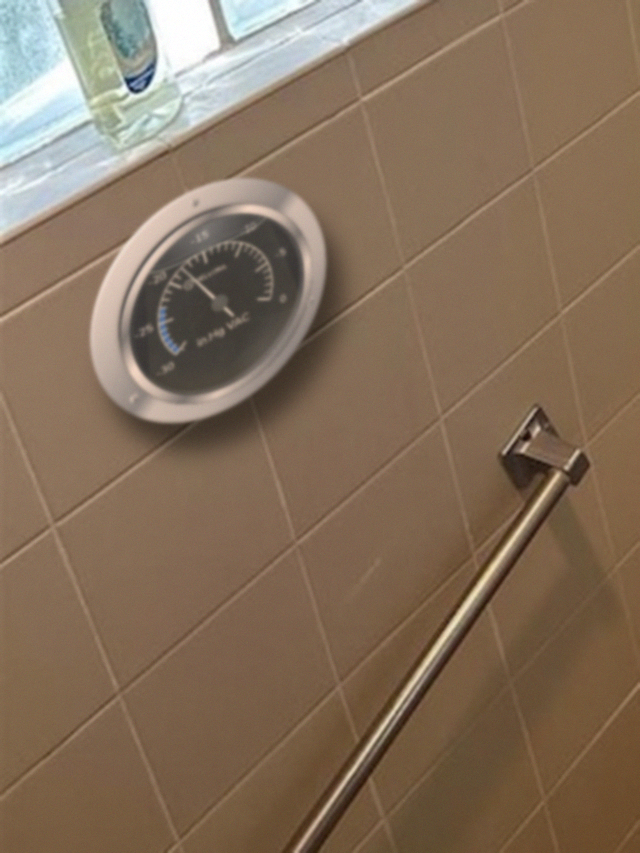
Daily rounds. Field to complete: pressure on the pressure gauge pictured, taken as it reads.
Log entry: -18 inHg
